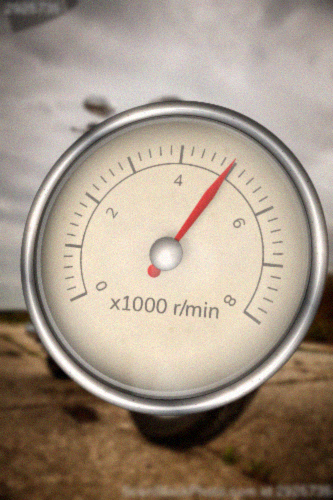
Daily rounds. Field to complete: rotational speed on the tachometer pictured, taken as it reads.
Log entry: 5000 rpm
